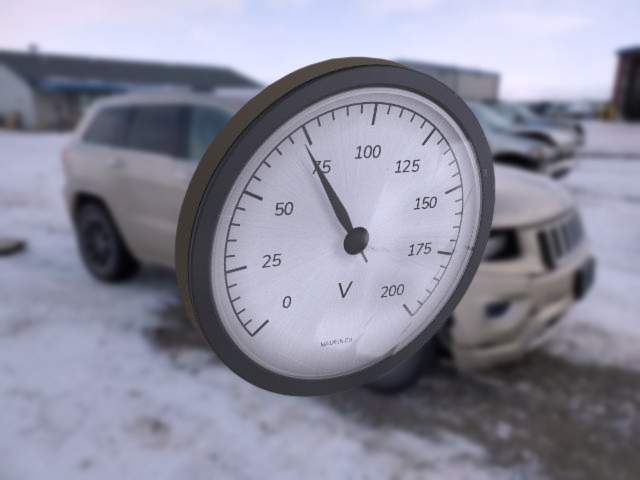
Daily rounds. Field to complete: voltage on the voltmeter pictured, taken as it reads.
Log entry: 72.5 V
